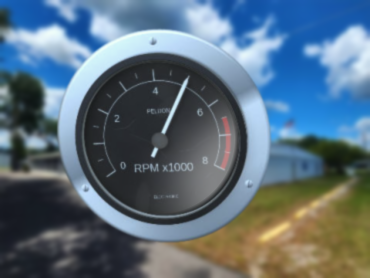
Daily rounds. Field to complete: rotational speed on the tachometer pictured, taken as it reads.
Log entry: 5000 rpm
